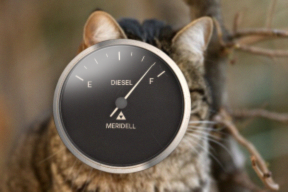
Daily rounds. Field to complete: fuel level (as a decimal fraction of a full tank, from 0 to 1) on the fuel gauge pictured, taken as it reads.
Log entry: 0.875
